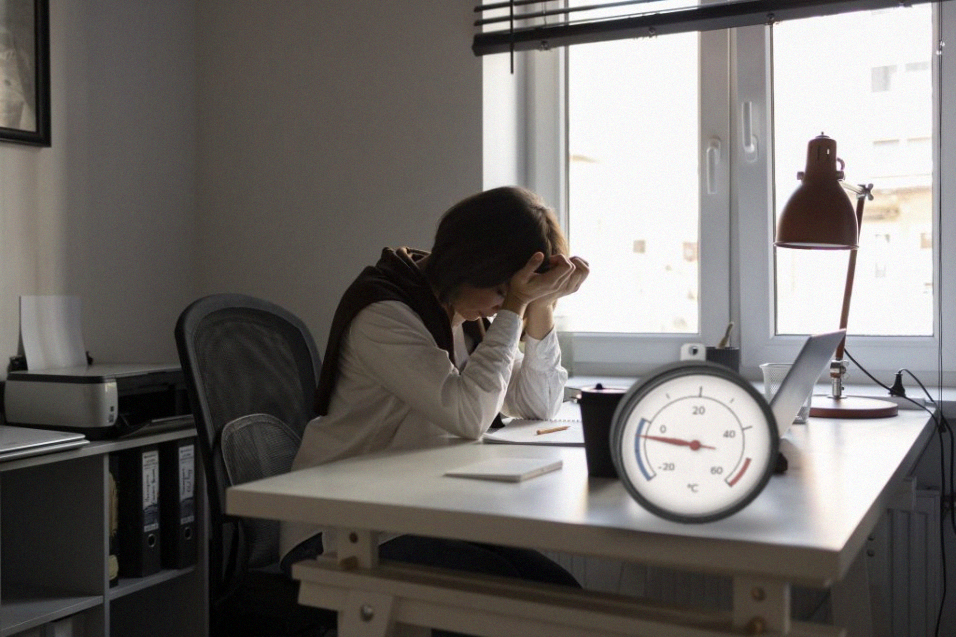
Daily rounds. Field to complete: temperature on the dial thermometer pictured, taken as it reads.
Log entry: -5 °C
